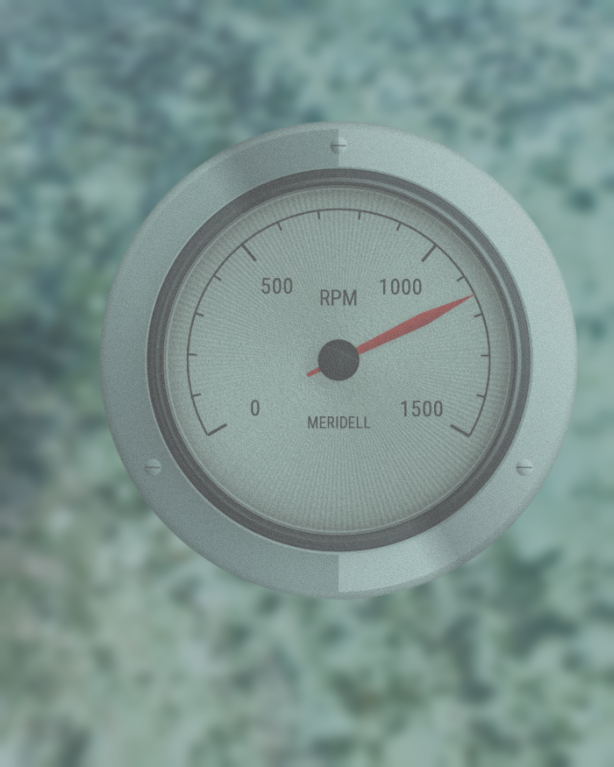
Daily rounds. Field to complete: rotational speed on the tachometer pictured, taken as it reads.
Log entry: 1150 rpm
